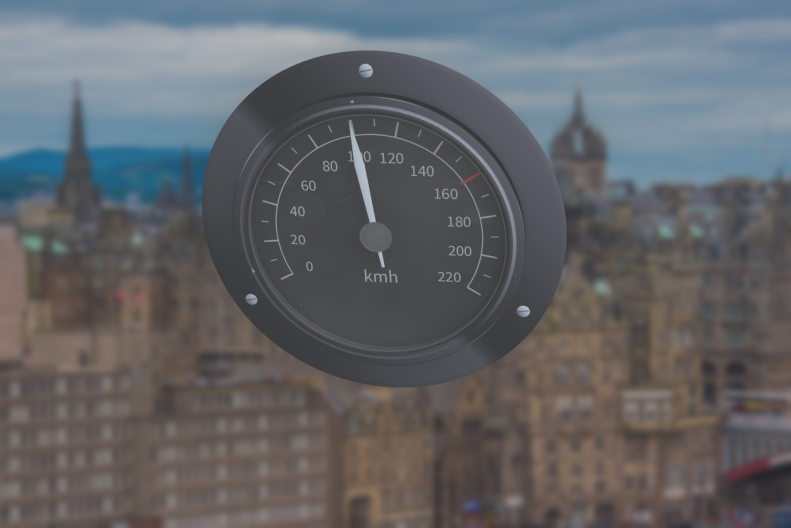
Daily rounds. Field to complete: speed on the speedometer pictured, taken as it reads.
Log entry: 100 km/h
